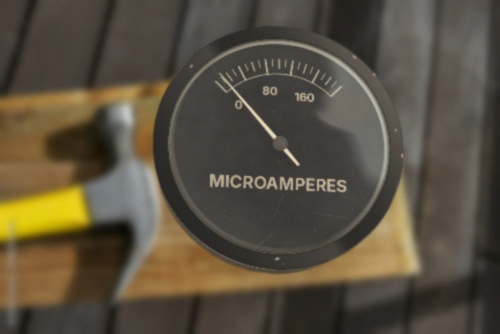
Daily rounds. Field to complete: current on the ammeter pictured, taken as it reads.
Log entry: 10 µA
